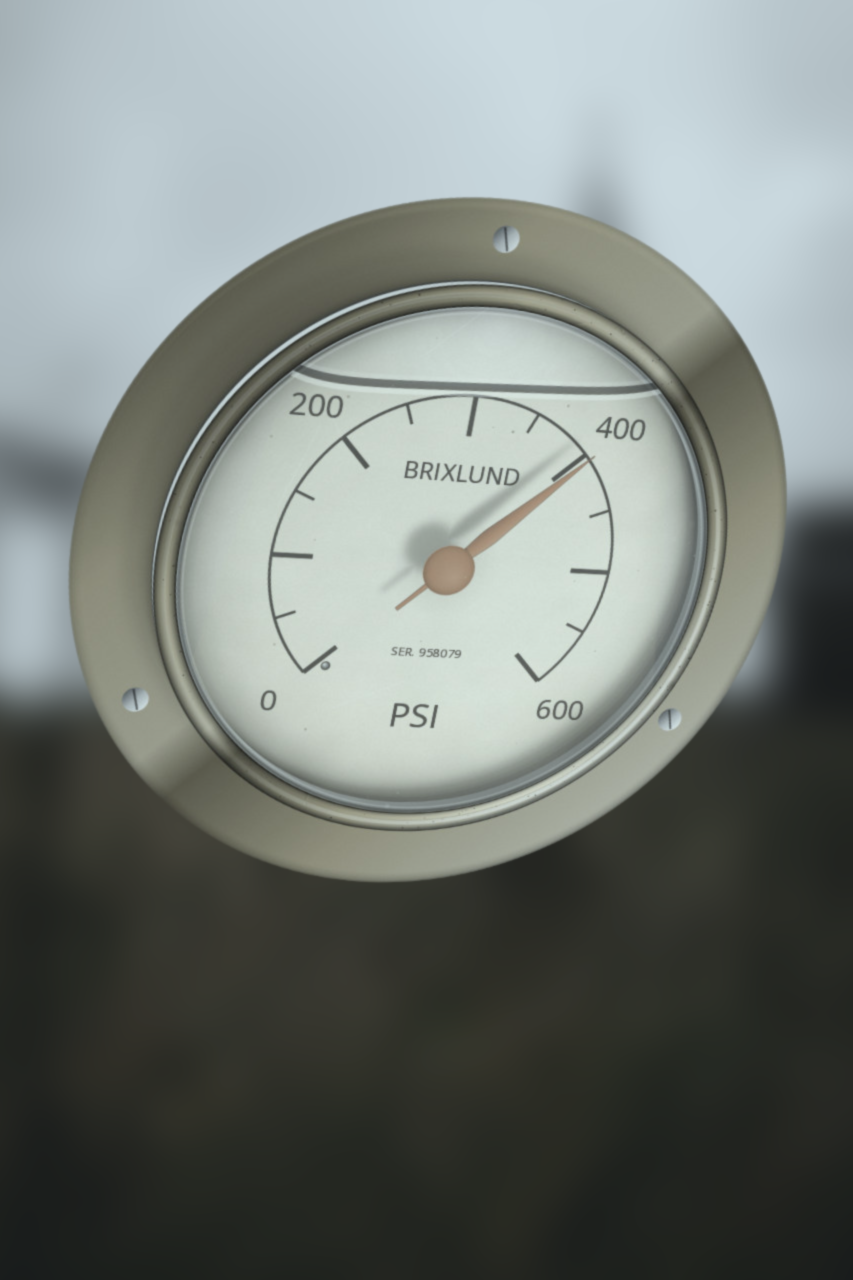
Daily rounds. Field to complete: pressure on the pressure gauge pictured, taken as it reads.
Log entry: 400 psi
